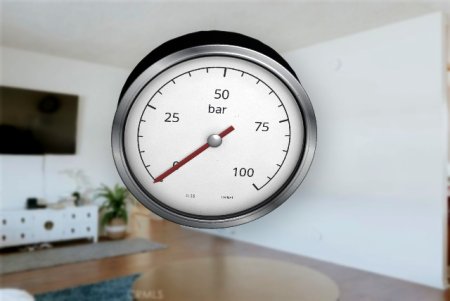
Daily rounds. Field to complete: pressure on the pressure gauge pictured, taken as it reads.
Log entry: 0 bar
